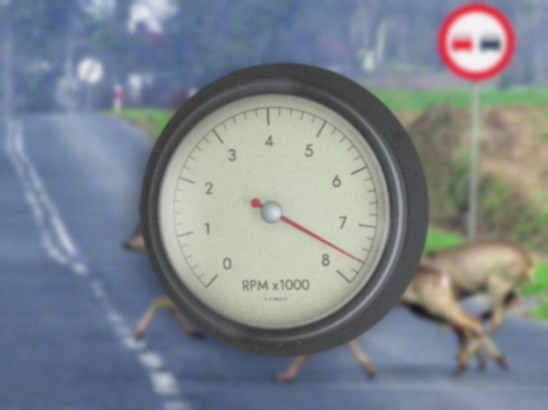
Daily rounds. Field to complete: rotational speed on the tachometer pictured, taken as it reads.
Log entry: 7600 rpm
